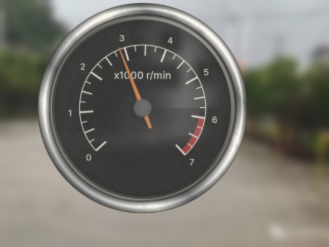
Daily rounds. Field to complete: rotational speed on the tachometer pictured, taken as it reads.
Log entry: 2875 rpm
